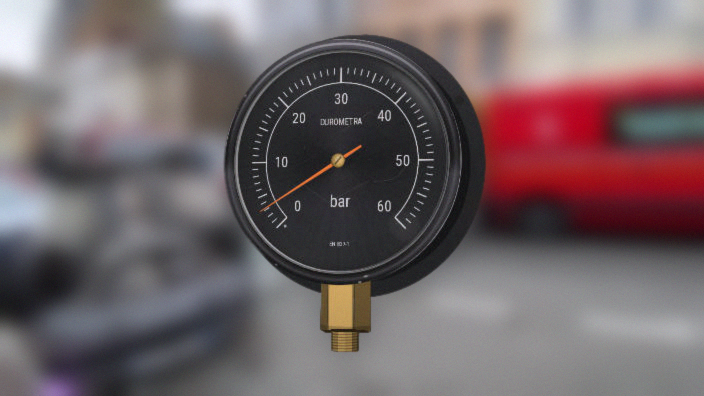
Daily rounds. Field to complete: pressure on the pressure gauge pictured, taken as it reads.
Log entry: 3 bar
